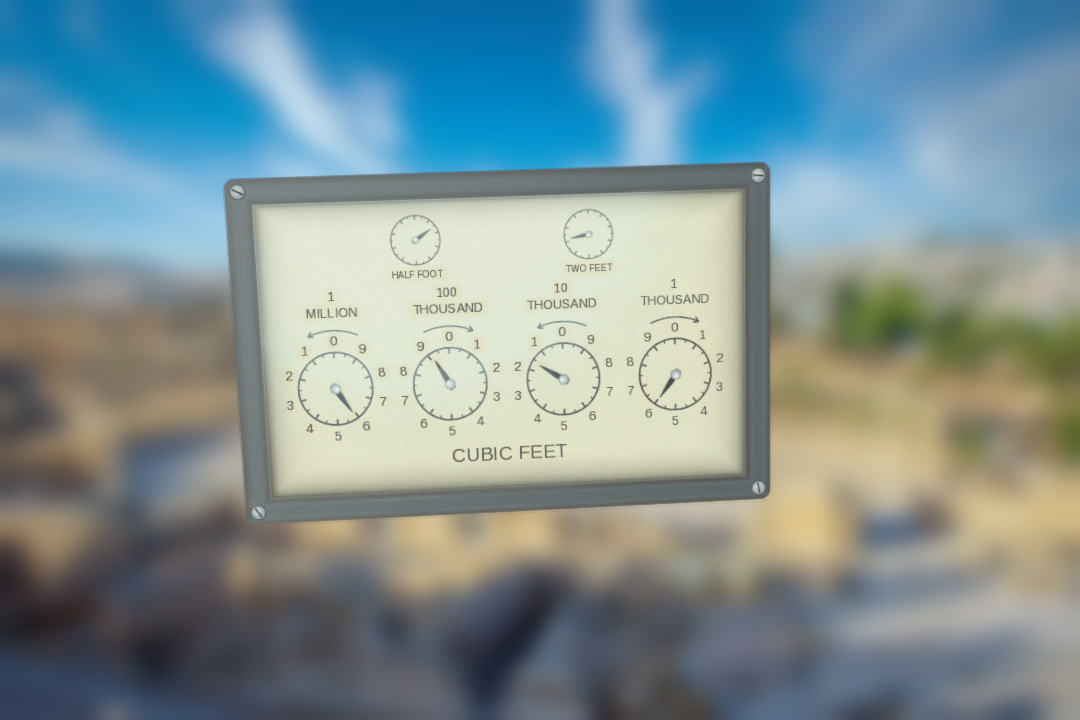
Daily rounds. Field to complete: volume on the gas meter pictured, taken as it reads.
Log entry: 591600 ft³
